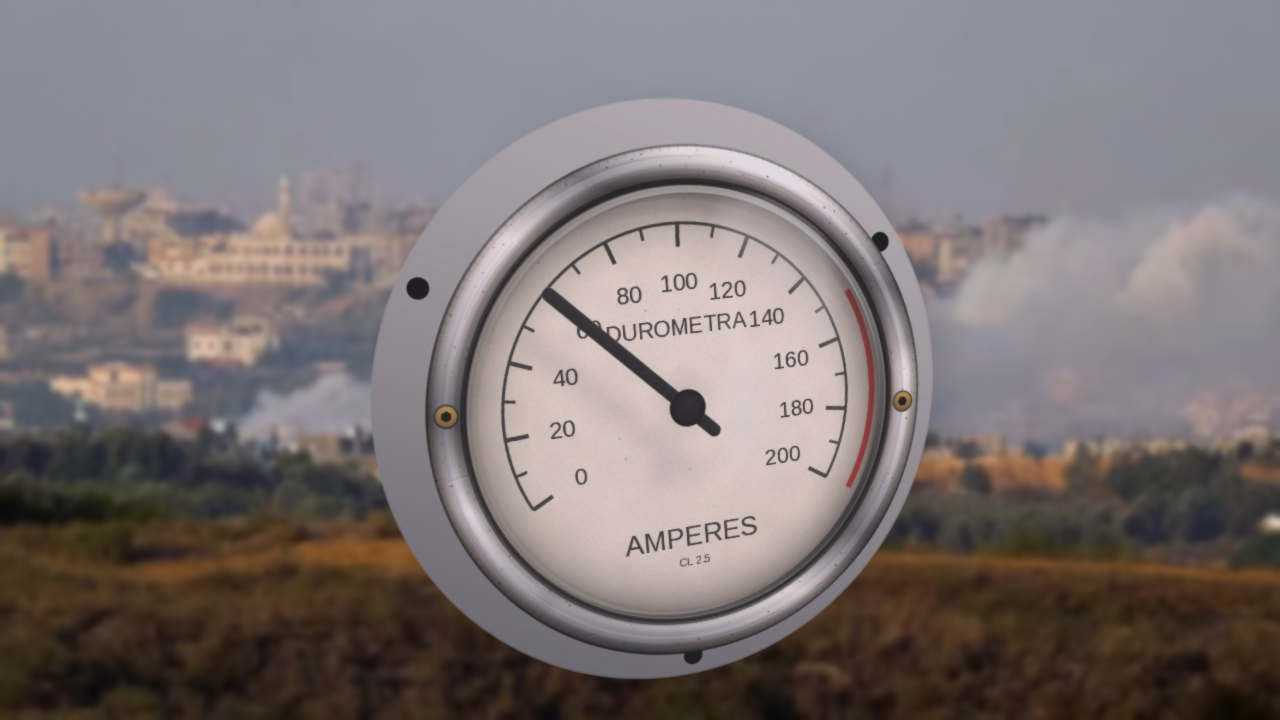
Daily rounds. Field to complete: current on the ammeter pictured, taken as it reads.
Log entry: 60 A
